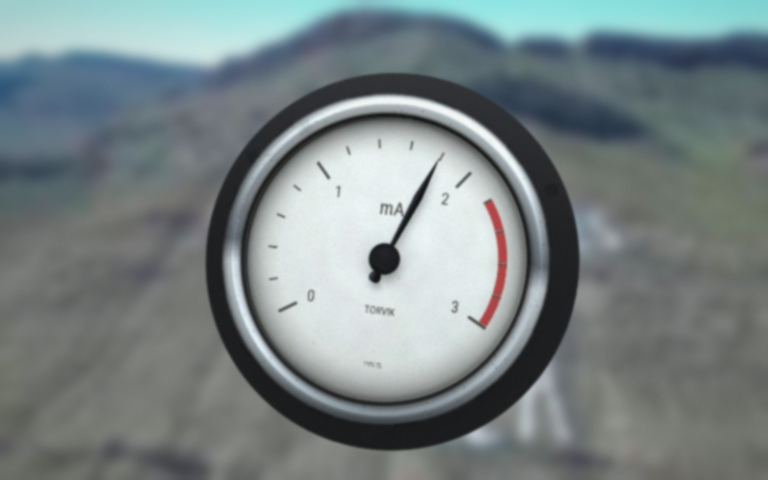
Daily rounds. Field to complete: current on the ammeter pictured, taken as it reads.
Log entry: 1.8 mA
